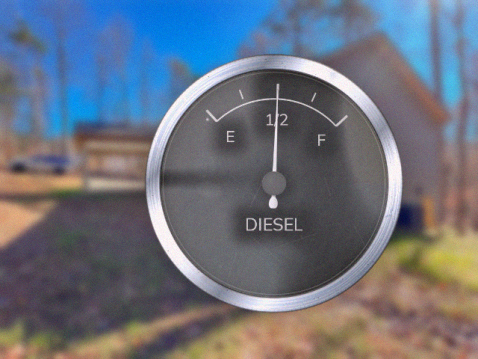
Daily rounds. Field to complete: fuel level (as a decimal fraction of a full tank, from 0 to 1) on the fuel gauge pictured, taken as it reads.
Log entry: 0.5
